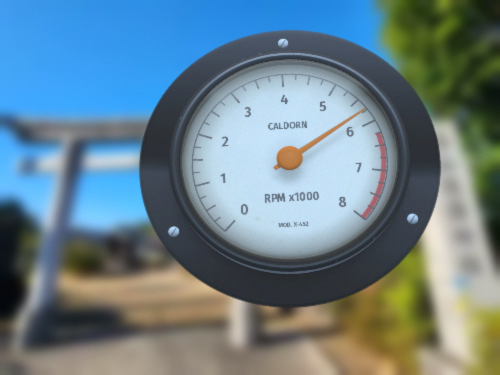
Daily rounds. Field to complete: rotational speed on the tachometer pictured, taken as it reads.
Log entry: 5750 rpm
